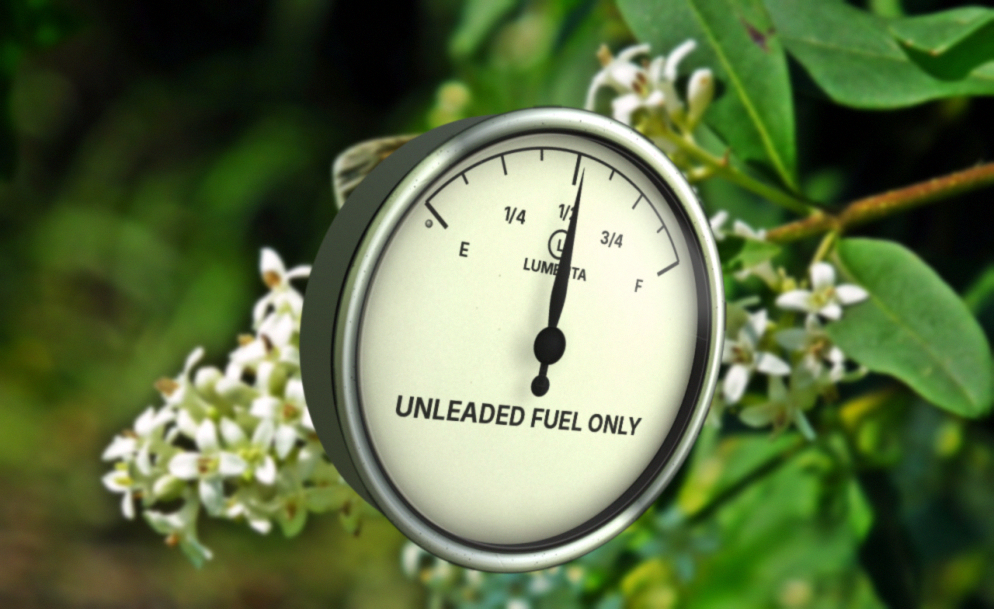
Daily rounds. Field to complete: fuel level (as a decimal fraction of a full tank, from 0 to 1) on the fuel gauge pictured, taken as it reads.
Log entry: 0.5
